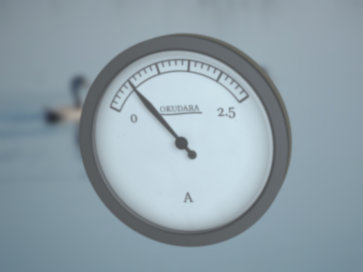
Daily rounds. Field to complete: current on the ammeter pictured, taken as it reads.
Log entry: 0.5 A
